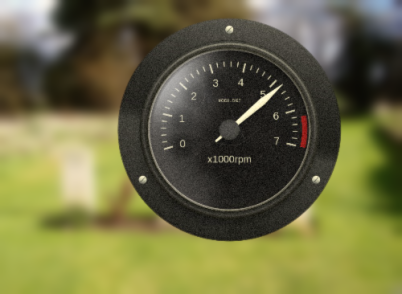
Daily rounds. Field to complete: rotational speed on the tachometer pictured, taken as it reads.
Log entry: 5200 rpm
